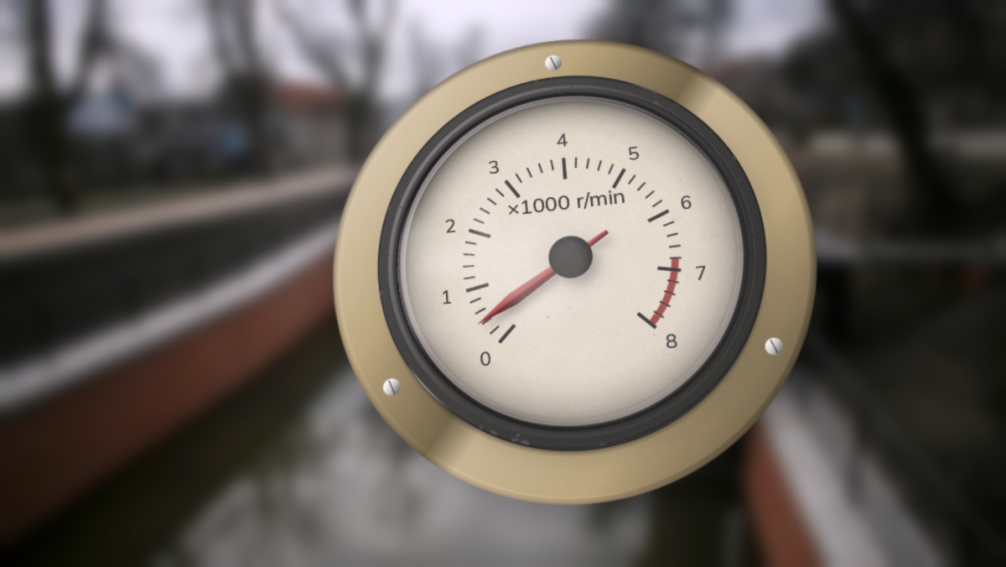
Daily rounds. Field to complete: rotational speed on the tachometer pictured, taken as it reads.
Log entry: 400 rpm
